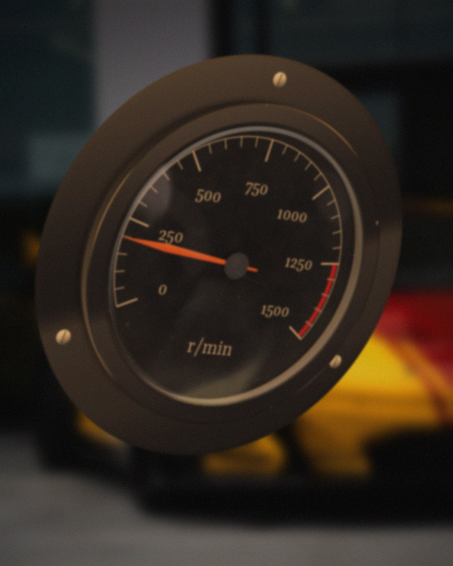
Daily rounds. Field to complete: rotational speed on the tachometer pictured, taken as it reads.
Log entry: 200 rpm
